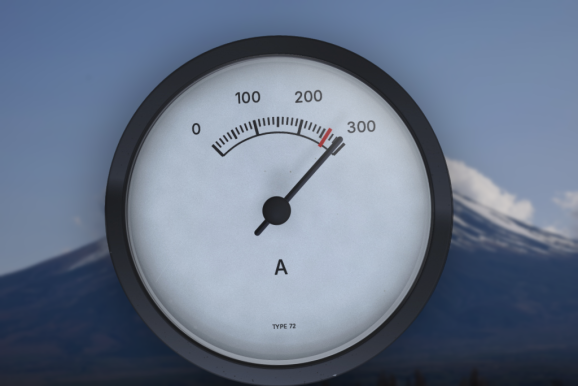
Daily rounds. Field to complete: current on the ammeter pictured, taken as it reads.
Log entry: 290 A
